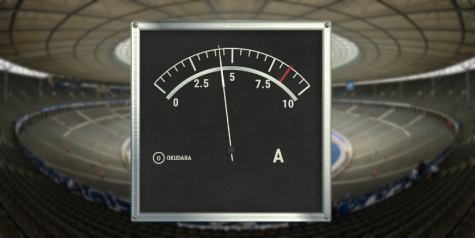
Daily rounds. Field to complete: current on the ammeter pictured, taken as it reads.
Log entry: 4.25 A
